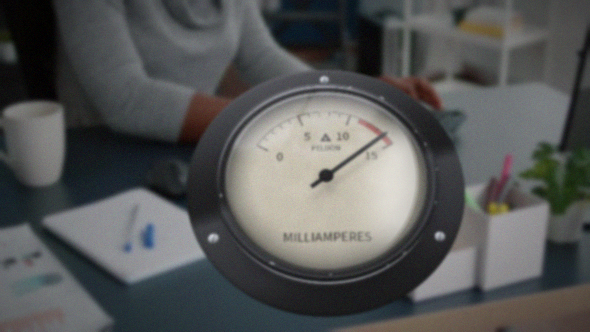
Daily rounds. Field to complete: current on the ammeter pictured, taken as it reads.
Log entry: 14 mA
